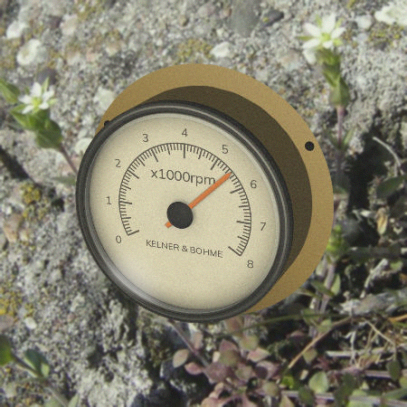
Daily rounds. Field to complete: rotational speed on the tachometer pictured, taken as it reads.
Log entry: 5500 rpm
